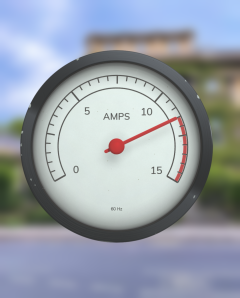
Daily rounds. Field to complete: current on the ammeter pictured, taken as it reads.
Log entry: 11.5 A
